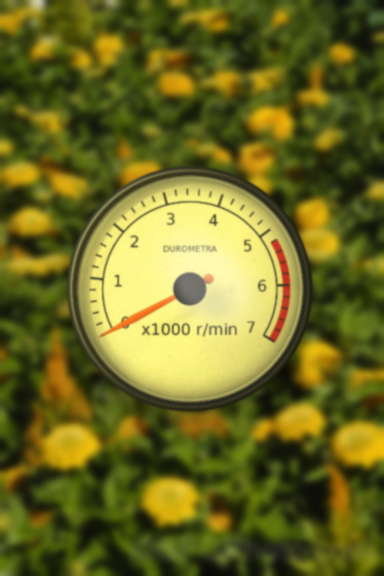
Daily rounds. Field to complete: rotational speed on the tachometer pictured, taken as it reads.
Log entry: 0 rpm
